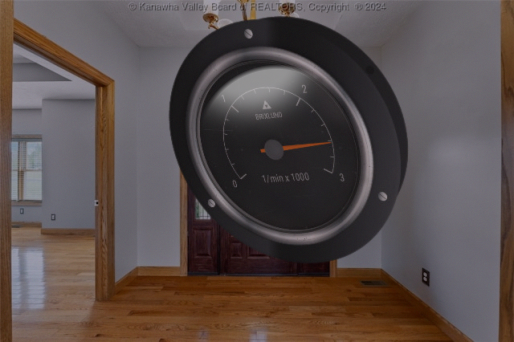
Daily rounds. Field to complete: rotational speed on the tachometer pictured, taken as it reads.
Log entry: 2600 rpm
